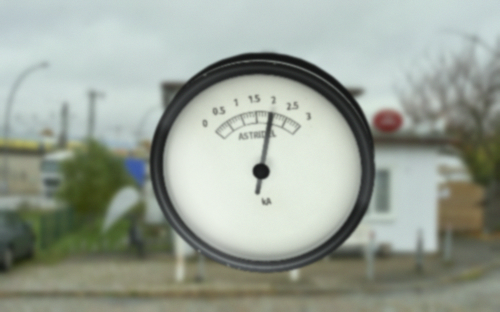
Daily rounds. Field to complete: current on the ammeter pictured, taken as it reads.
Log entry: 2 kA
